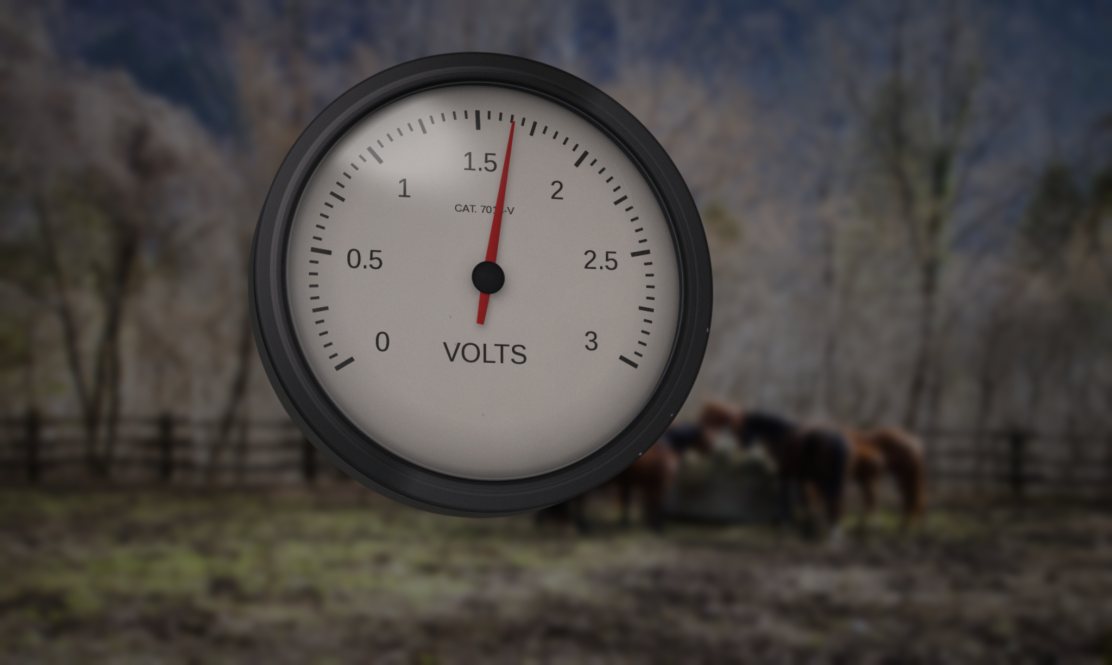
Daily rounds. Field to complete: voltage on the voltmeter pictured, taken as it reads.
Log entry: 1.65 V
